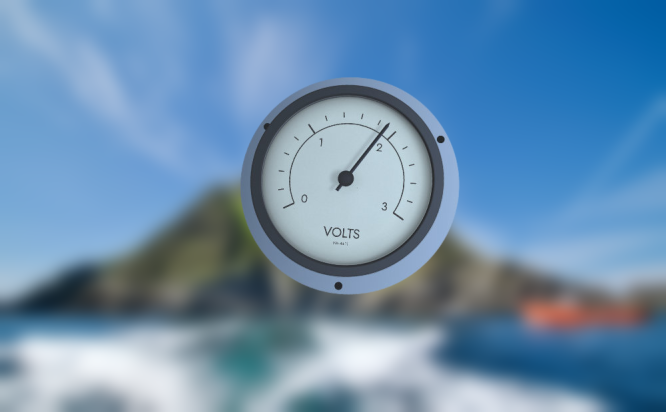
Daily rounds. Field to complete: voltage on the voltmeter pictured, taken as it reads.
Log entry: 1.9 V
